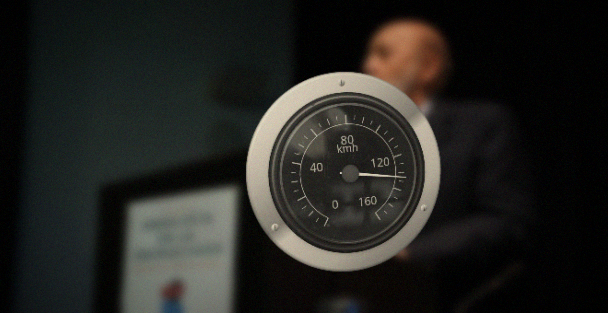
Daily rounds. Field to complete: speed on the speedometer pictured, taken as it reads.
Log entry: 132.5 km/h
